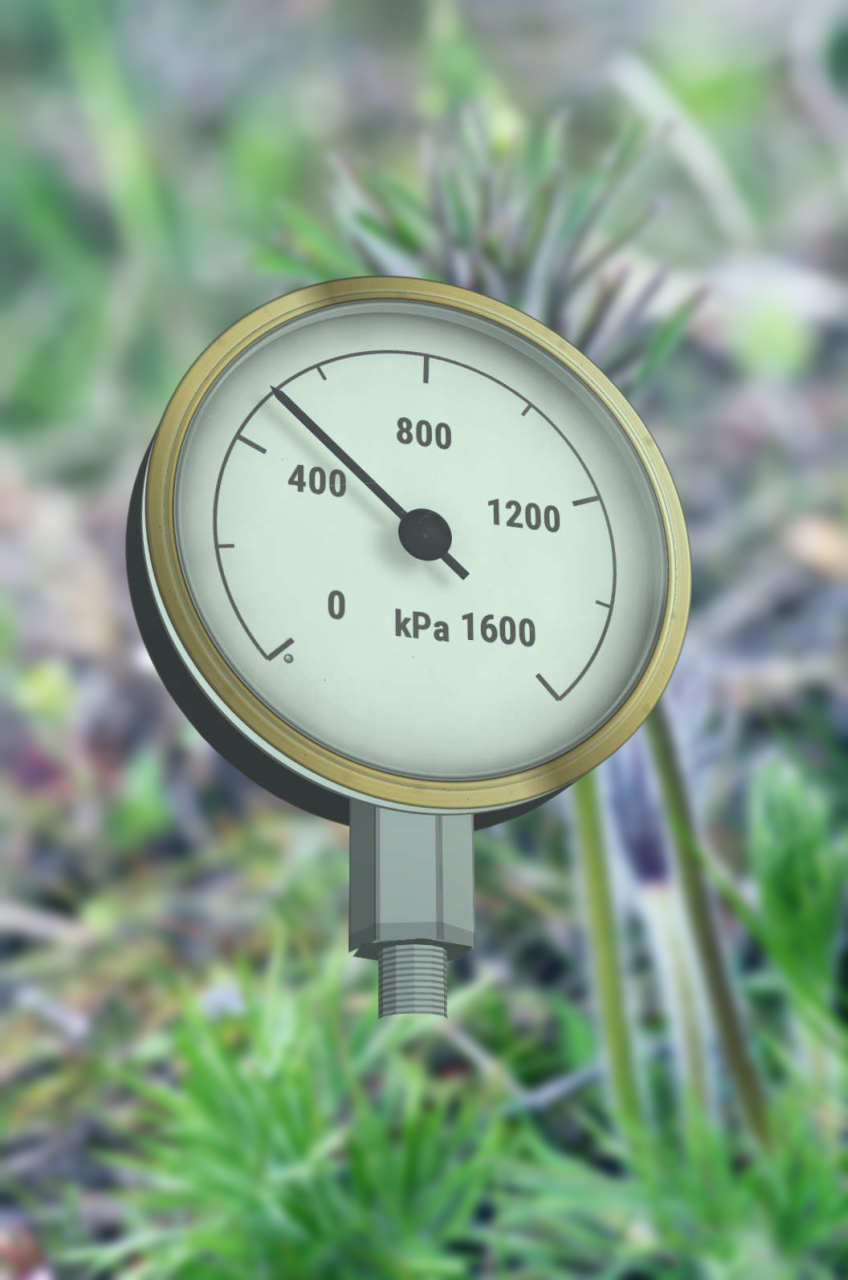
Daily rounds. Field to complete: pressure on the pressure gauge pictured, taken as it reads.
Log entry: 500 kPa
